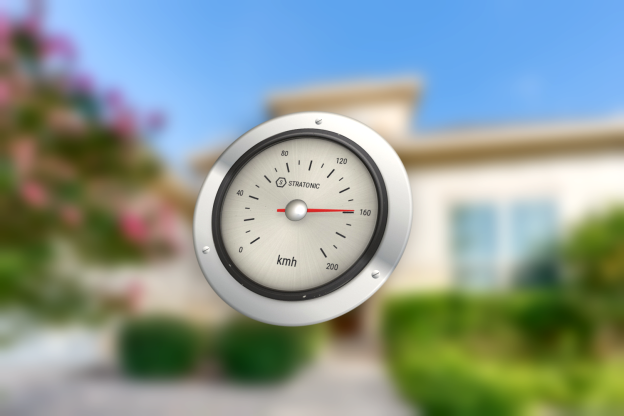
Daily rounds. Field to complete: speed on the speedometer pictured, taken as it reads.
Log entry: 160 km/h
